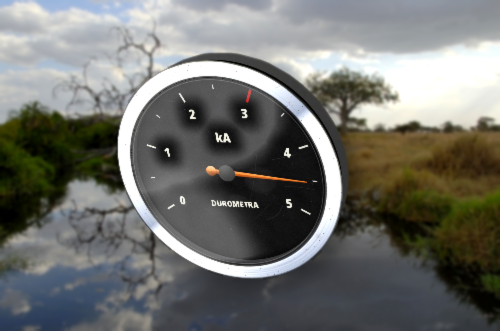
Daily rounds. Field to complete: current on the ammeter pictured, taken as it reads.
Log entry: 4.5 kA
